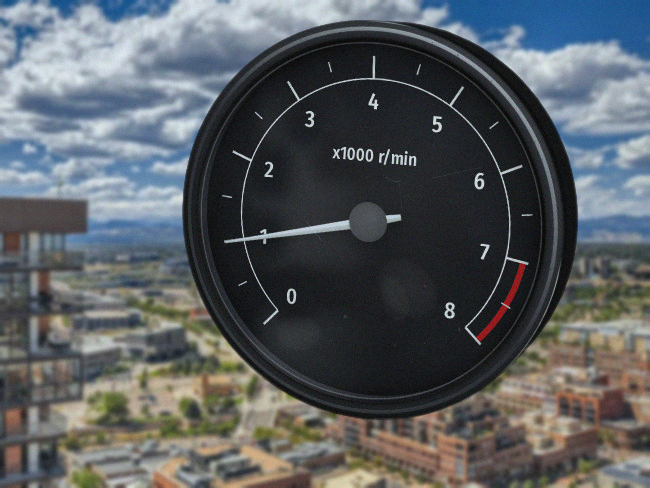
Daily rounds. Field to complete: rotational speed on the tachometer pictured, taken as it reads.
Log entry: 1000 rpm
